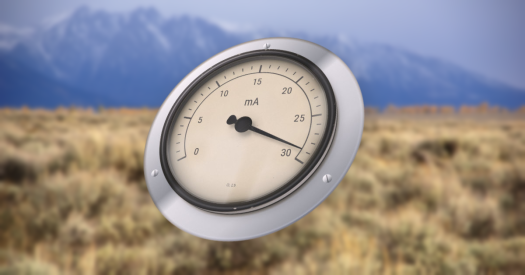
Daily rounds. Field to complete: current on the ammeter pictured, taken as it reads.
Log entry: 29 mA
